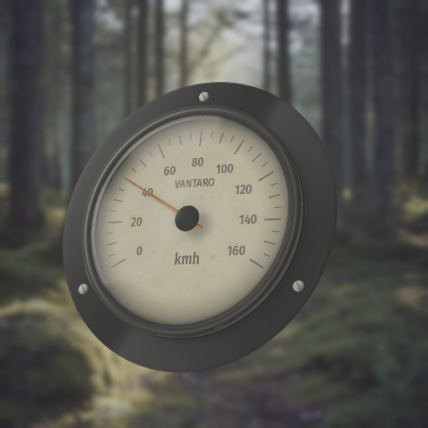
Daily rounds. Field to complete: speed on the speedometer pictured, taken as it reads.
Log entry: 40 km/h
